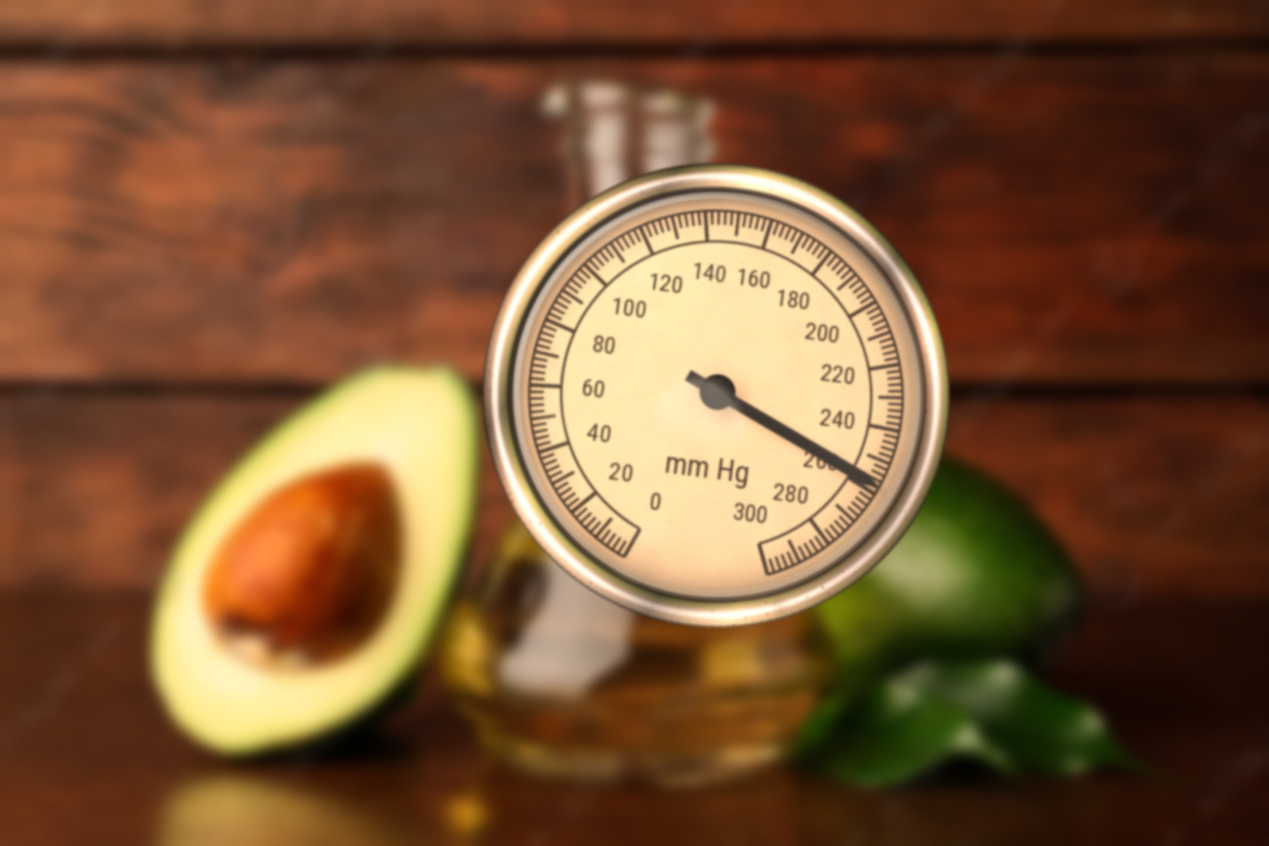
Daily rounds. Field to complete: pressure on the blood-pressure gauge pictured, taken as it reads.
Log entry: 258 mmHg
